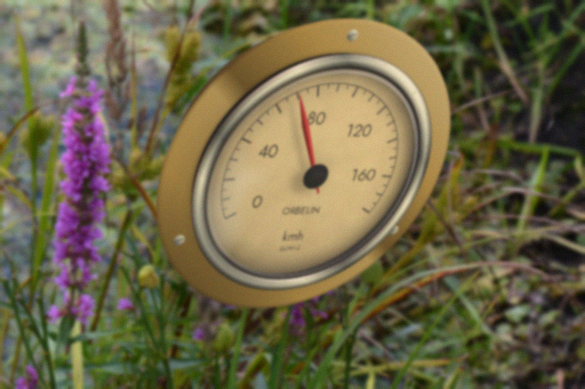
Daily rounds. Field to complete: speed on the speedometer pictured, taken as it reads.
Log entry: 70 km/h
